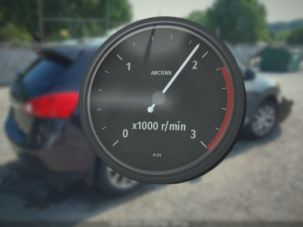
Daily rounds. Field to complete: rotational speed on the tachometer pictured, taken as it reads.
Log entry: 1900 rpm
